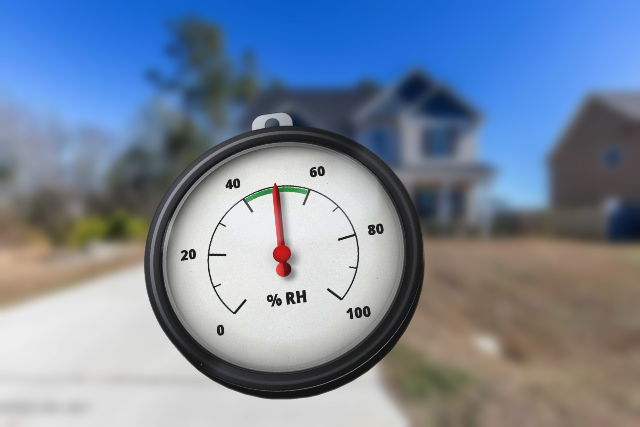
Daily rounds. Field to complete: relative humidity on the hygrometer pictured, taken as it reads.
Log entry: 50 %
